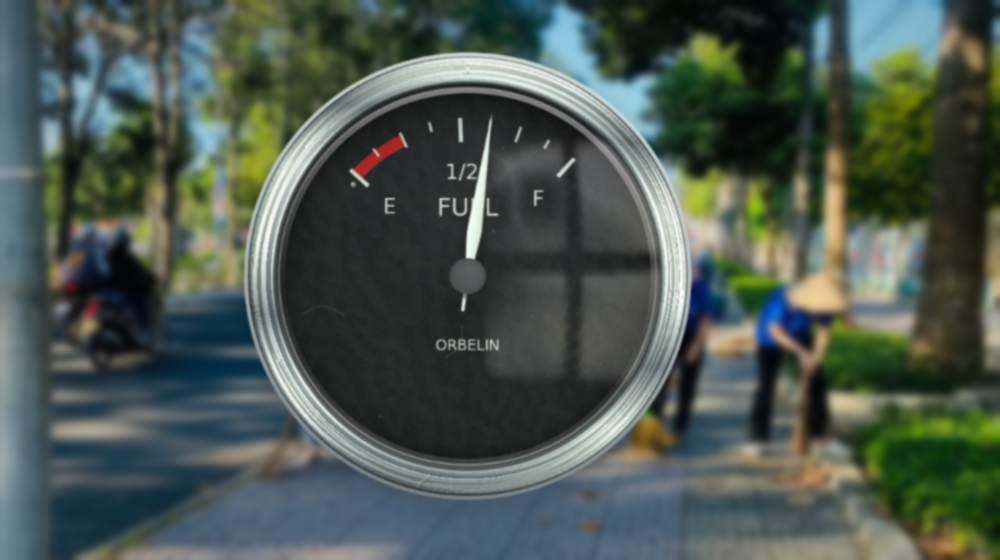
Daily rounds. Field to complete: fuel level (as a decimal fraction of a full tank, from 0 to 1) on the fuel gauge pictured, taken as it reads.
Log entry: 0.625
